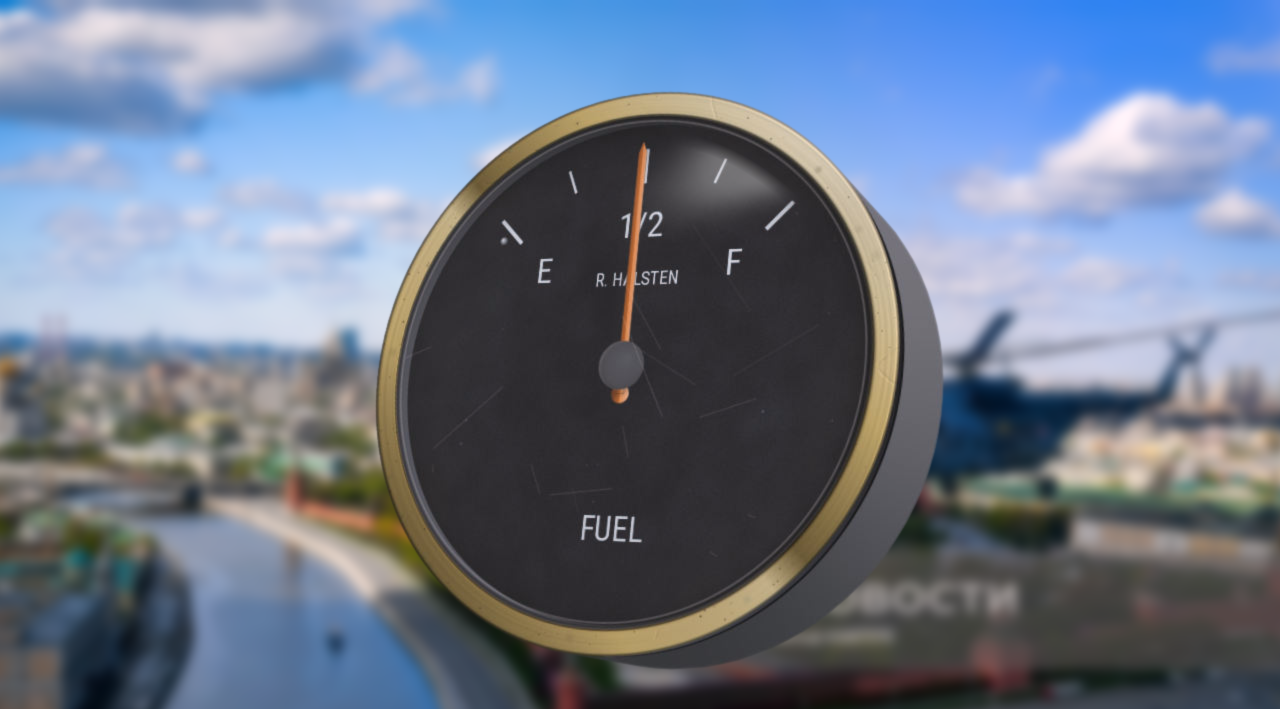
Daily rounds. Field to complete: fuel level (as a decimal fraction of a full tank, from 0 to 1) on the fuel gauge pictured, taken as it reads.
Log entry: 0.5
